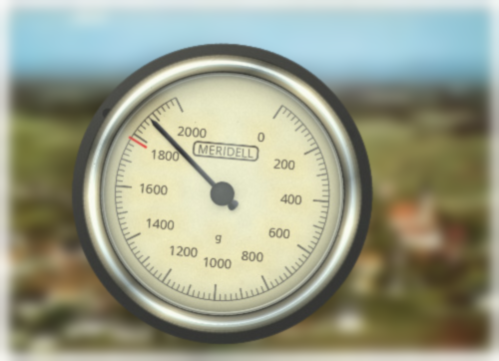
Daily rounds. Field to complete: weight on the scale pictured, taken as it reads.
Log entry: 1880 g
